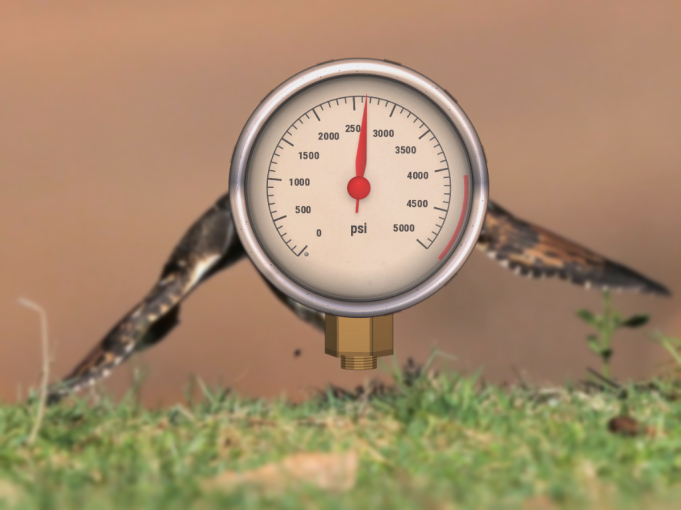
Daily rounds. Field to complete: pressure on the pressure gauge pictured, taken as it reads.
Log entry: 2650 psi
